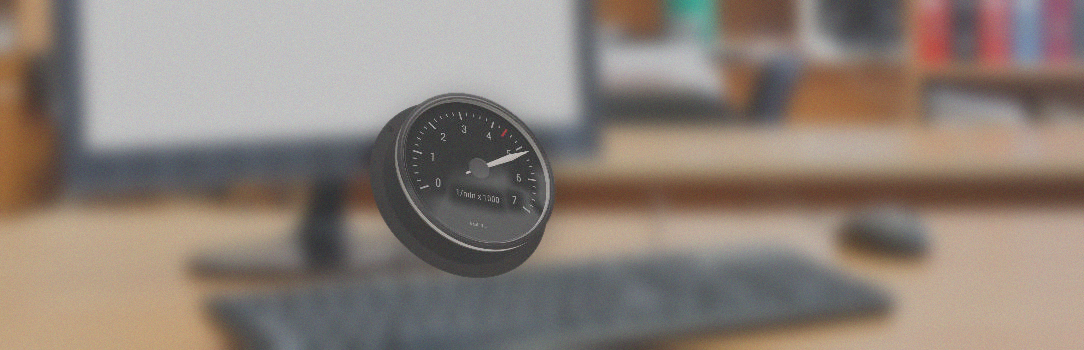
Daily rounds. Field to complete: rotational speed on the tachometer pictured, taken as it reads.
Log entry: 5200 rpm
